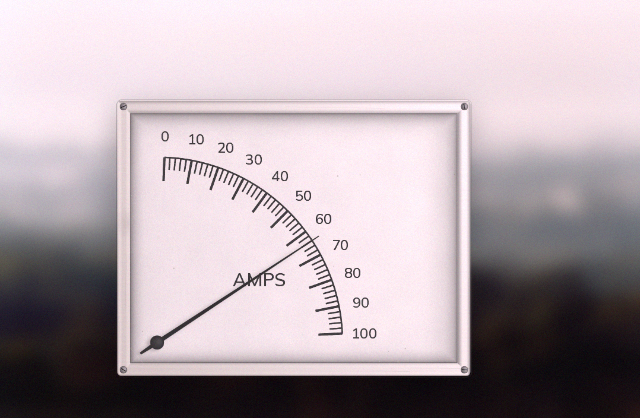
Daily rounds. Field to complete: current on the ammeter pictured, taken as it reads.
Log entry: 64 A
